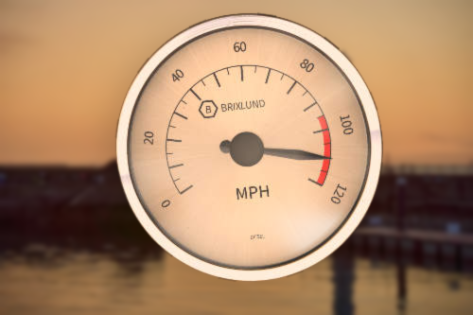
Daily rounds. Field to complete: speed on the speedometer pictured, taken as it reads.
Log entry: 110 mph
